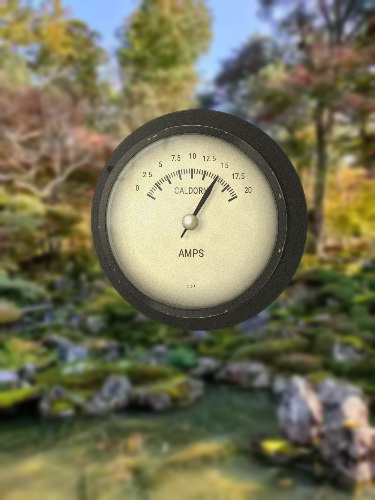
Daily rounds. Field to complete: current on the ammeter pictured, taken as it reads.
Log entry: 15 A
